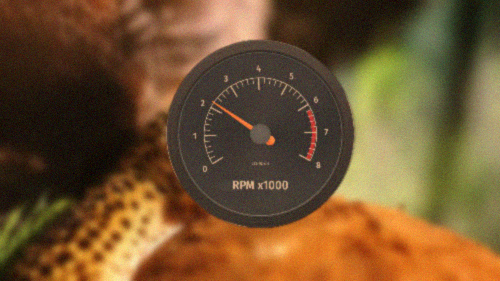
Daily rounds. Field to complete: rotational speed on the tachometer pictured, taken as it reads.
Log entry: 2200 rpm
